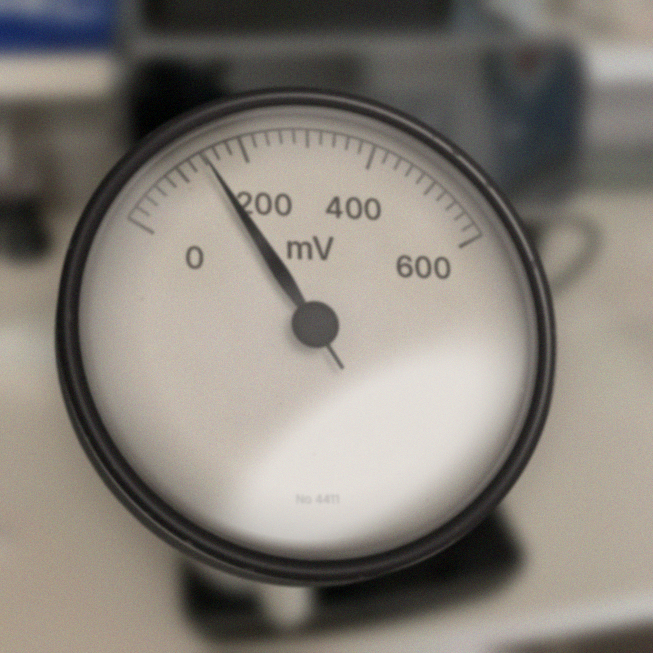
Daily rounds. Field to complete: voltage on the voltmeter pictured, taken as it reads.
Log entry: 140 mV
